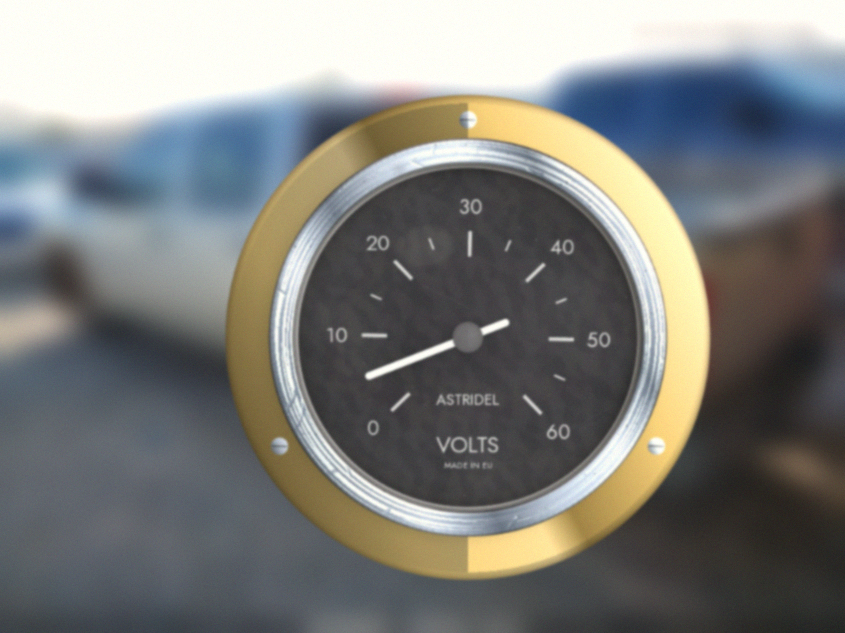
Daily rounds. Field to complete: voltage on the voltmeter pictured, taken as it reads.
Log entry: 5 V
